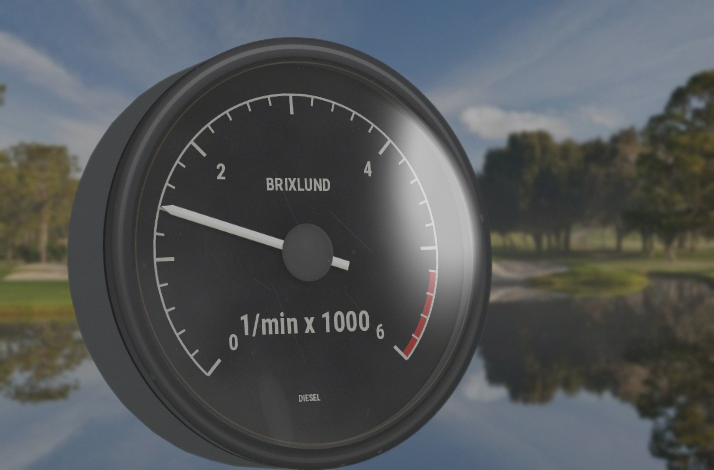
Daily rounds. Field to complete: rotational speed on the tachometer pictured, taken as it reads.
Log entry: 1400 rpm
